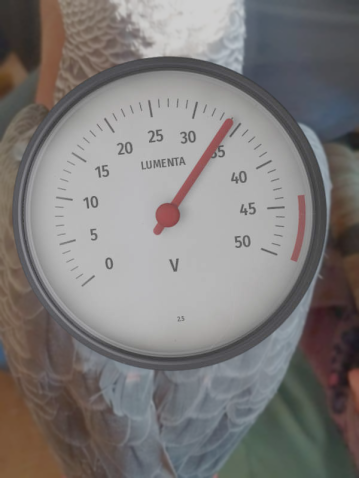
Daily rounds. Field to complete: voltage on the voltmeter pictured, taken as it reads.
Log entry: 34 V
